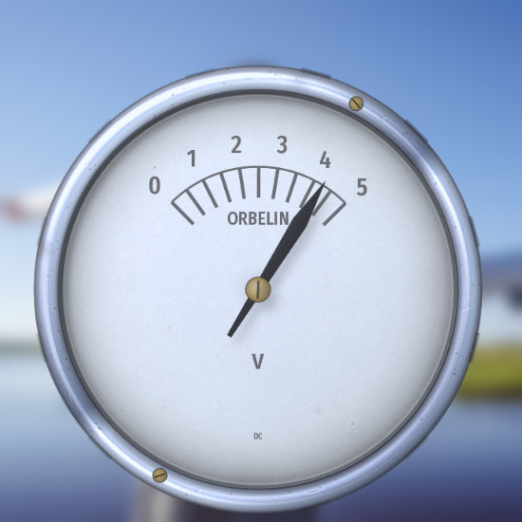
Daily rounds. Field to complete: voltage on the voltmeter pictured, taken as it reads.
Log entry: 4.25 V
